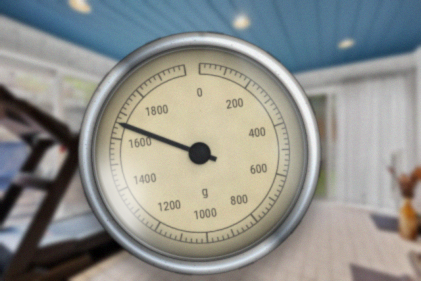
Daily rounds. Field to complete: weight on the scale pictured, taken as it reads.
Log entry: 1660 g
